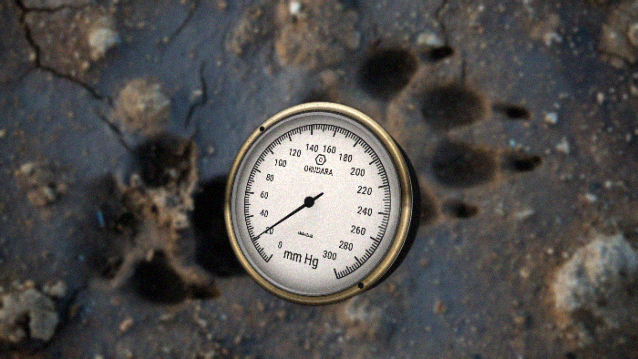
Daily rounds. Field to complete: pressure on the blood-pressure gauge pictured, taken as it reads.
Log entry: 20 mmHg
